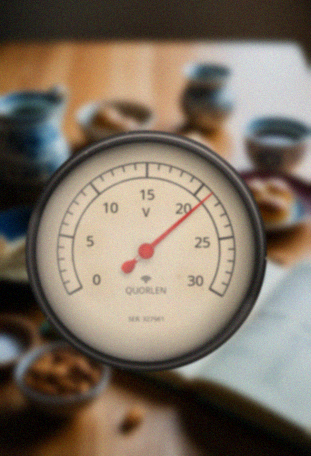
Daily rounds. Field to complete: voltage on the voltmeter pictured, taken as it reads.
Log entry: 21 V
